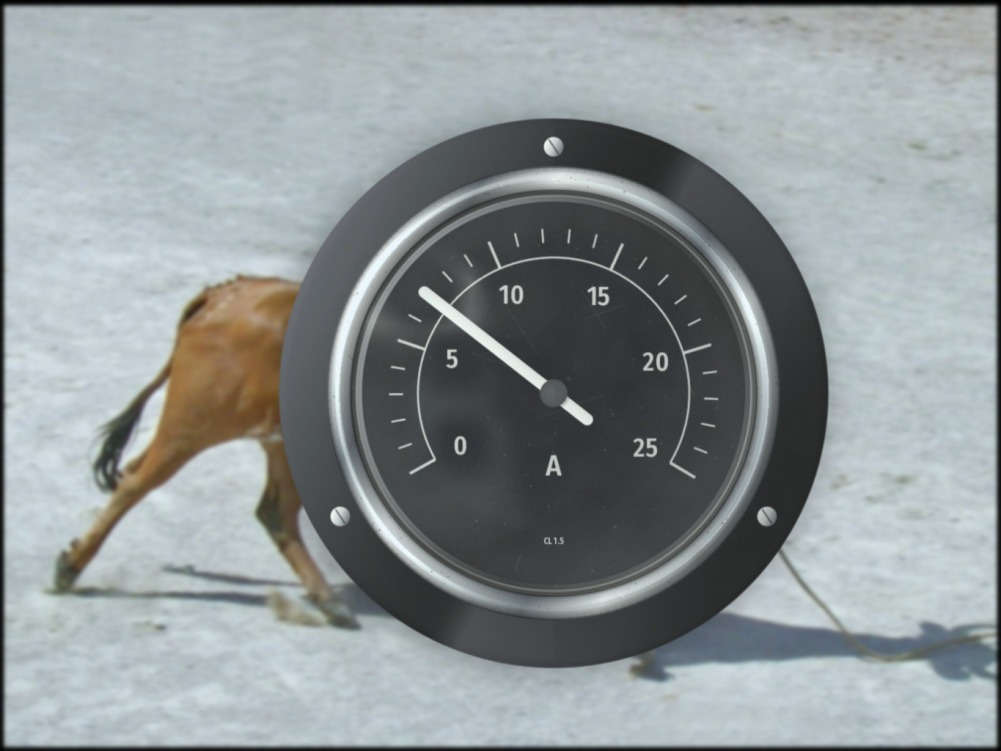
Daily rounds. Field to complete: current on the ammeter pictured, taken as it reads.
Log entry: 7 A
